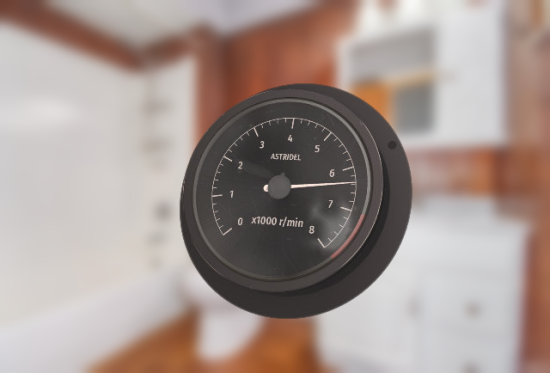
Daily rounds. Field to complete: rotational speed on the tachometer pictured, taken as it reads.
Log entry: 6400 rpm
